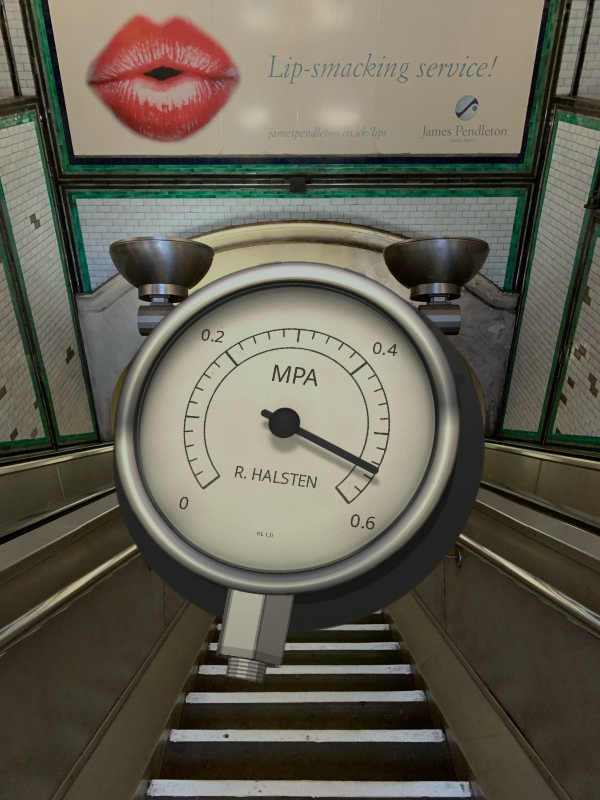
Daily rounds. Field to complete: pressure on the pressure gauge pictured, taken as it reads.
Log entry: 0.55 MPa
